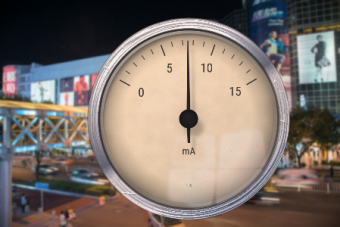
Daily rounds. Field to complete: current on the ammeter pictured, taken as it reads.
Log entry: 7.5 mA
